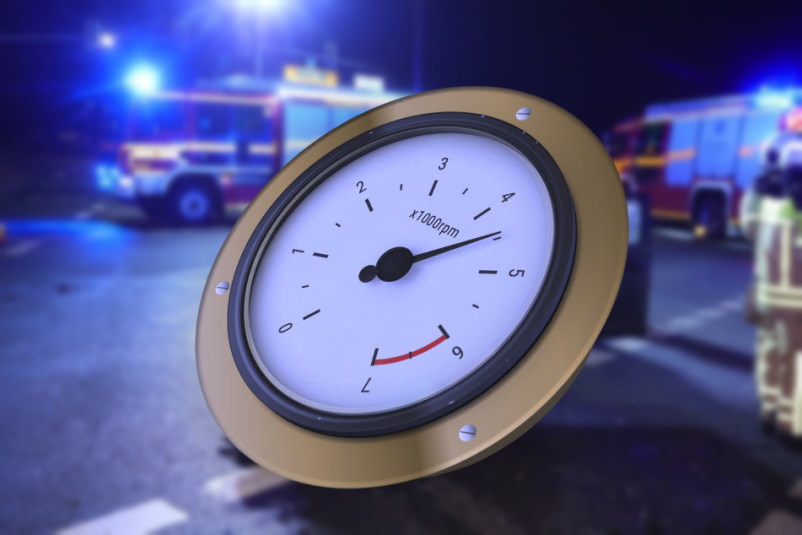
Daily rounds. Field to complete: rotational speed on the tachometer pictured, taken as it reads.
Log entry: 4500 rpm
